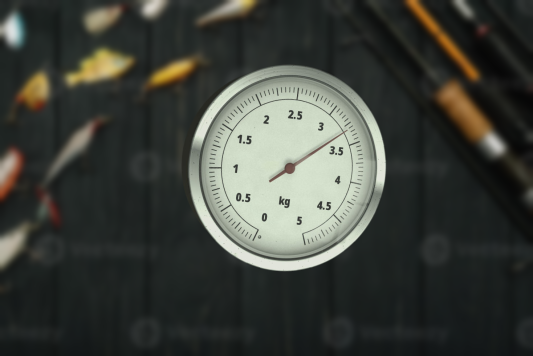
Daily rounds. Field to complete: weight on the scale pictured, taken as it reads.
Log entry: 3.3 kg
